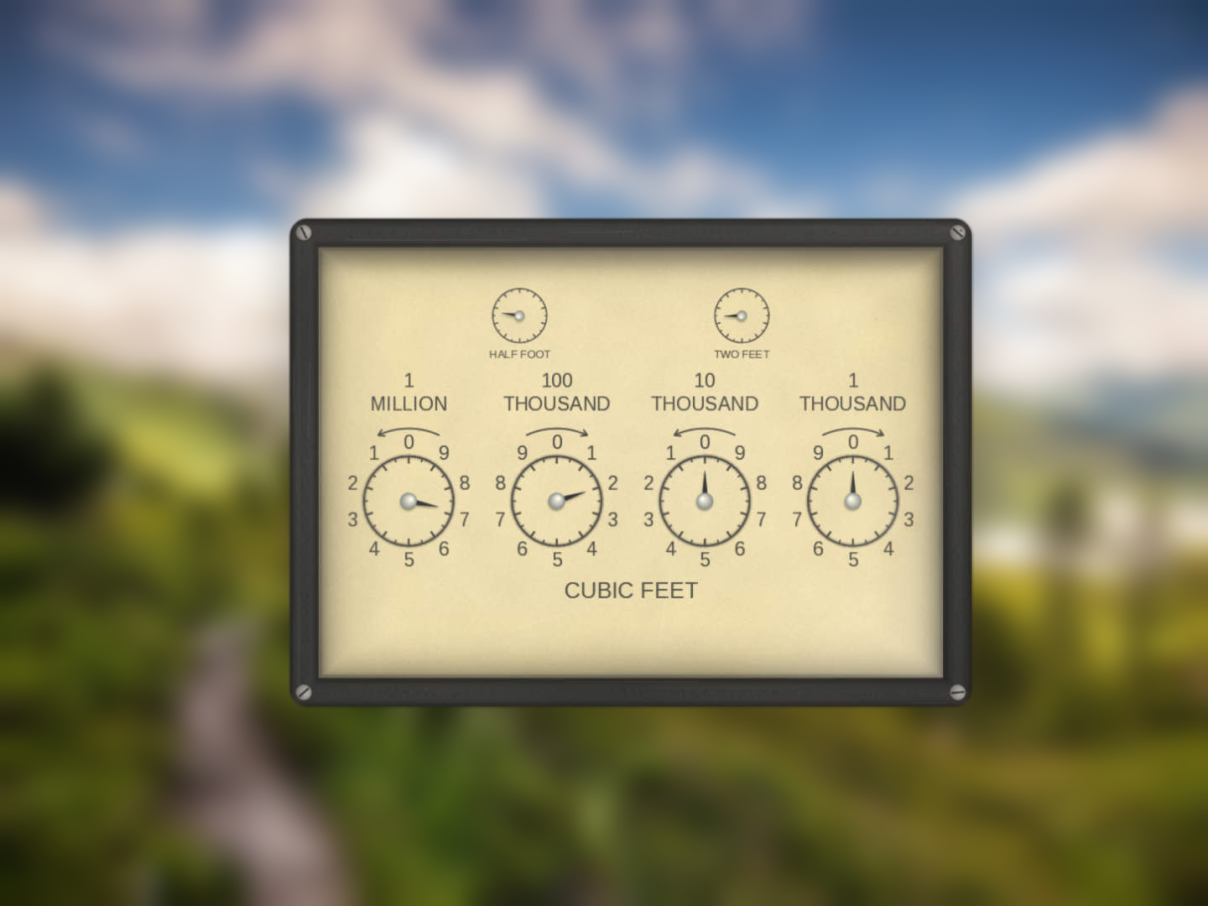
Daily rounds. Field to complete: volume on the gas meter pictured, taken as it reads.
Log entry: 720000 ft³
